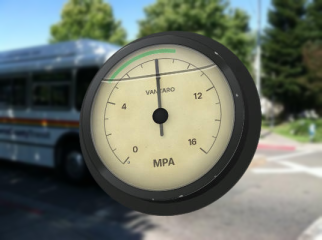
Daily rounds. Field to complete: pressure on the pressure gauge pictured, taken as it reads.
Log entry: 8 MPa
